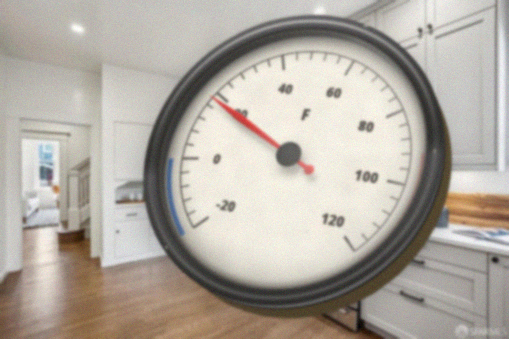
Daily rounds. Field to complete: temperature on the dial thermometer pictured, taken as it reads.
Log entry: 18 °F
